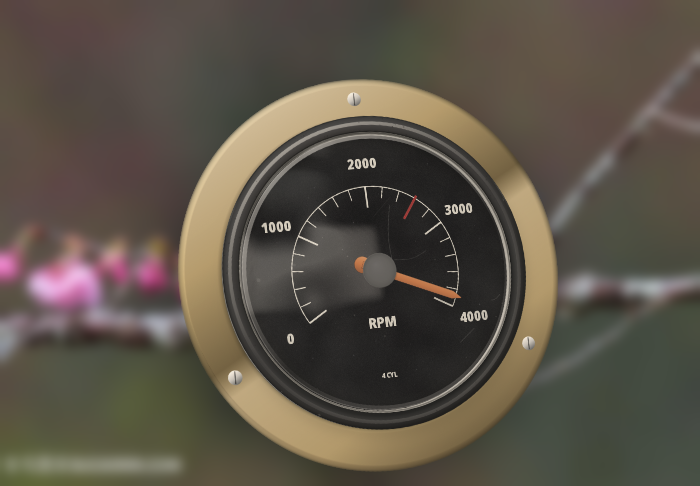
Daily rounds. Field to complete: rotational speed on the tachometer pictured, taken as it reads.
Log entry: 3900 rpm
